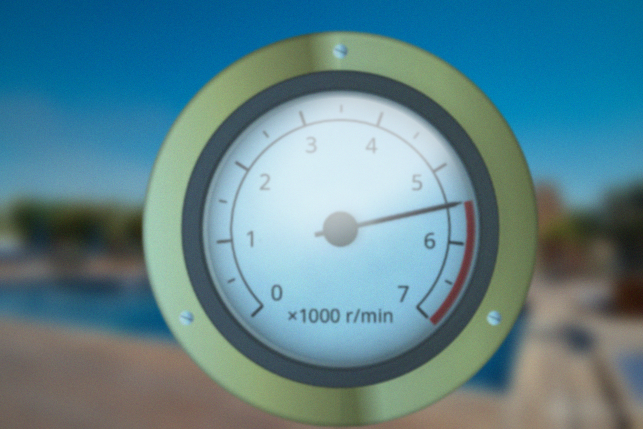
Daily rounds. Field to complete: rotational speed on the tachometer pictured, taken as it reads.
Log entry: 5500 rpm
